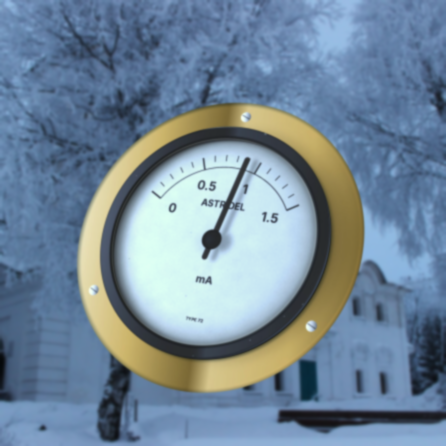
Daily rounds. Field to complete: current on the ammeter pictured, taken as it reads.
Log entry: 0.9 mA
